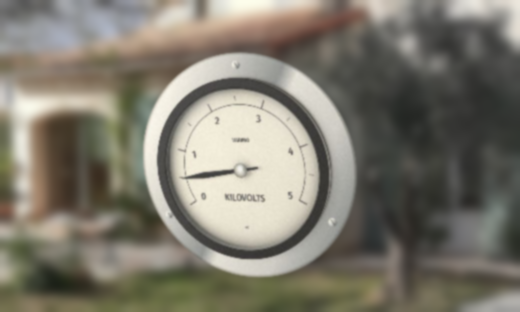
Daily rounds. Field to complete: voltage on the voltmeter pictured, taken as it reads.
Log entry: 0.5 kV
